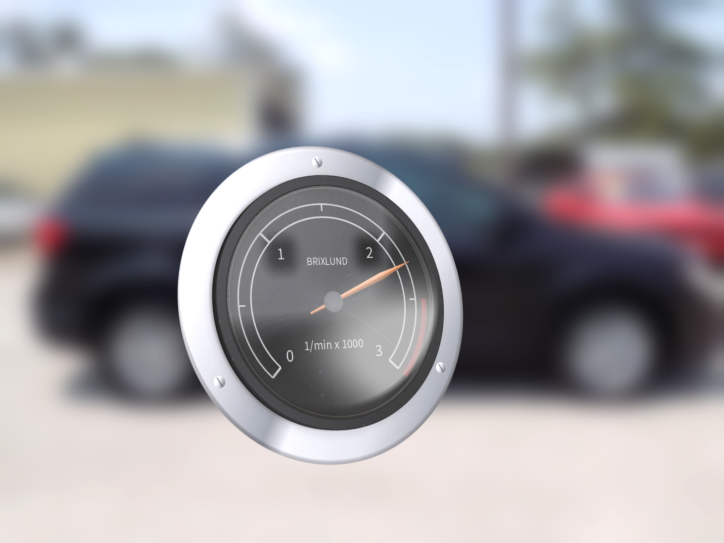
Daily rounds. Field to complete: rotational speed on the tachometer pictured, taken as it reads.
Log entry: 2250 rpm
